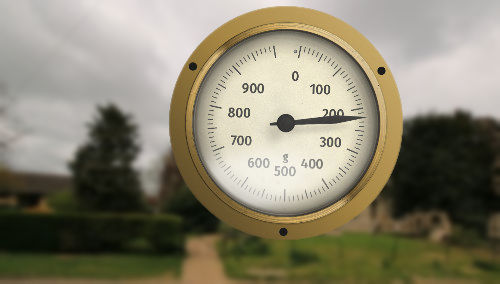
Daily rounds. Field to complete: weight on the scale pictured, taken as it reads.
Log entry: 220 g
